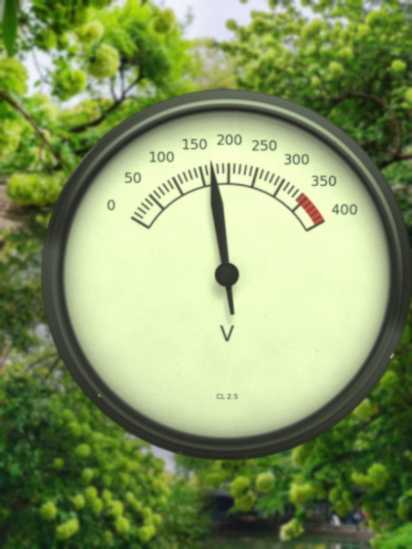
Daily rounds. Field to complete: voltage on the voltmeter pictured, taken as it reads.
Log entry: 170 V
